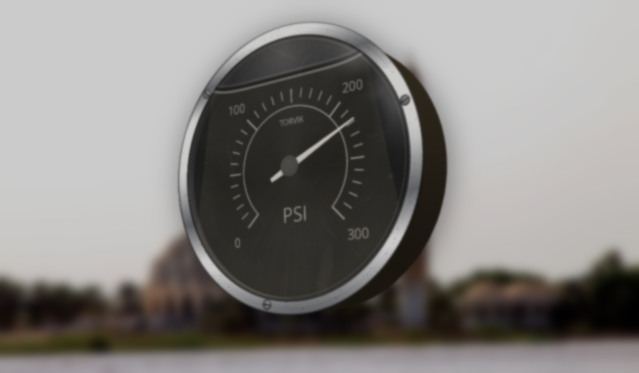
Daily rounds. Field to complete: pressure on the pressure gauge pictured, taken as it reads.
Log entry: 220 psi
